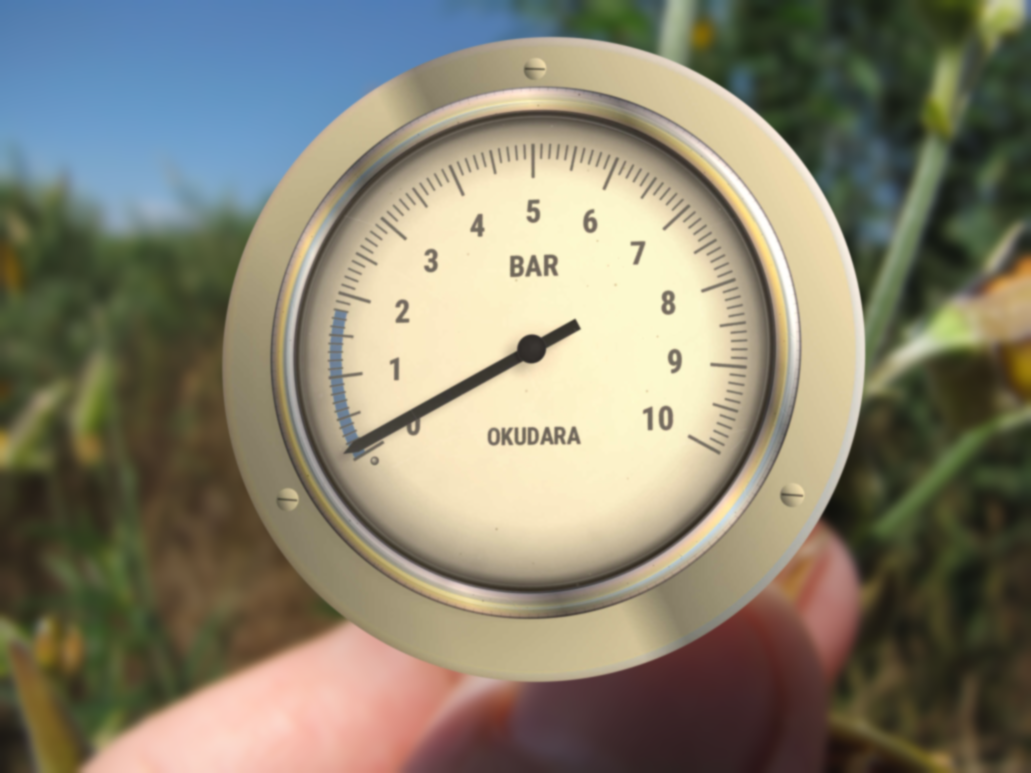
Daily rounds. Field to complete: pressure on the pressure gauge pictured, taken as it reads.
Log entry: 0.1 bar
